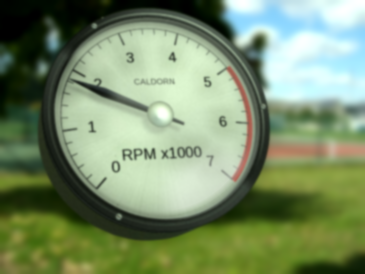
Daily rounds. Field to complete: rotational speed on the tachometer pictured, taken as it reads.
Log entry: 1800 rpm
